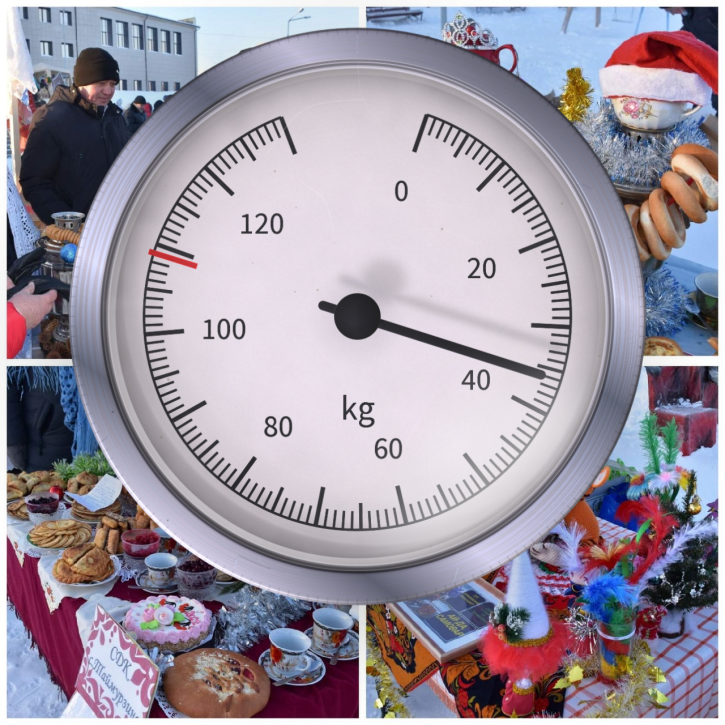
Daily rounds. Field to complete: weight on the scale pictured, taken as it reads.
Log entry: 36 kg
